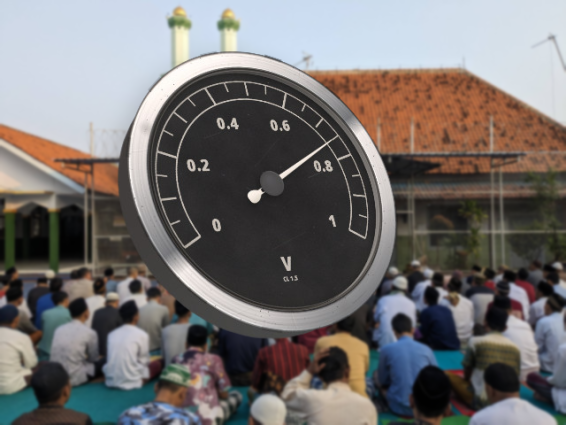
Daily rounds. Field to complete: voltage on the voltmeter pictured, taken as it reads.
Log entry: 0.75 V
